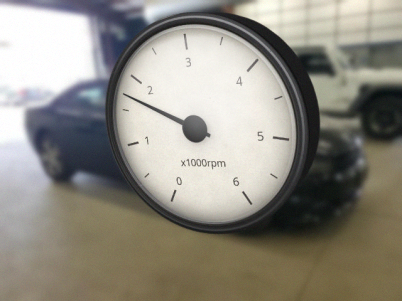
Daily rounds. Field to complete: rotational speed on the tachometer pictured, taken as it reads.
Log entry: 1750 rpm
